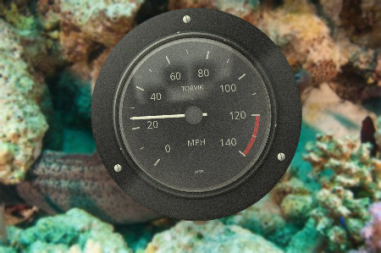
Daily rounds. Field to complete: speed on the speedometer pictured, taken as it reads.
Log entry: 25 mph
